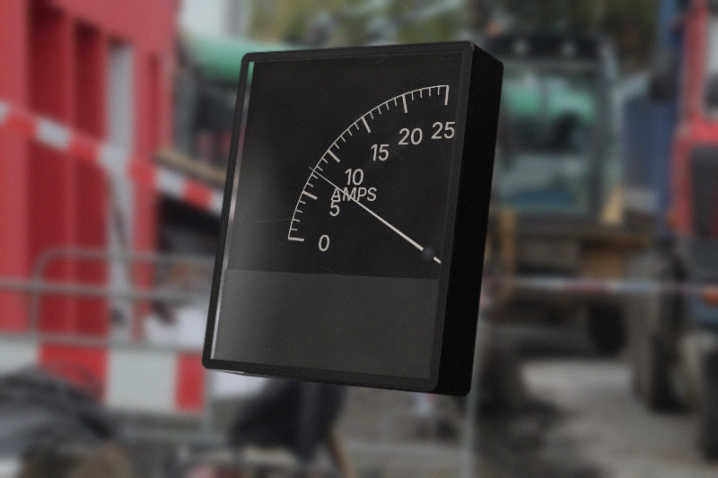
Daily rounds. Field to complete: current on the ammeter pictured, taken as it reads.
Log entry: 7.5 A
